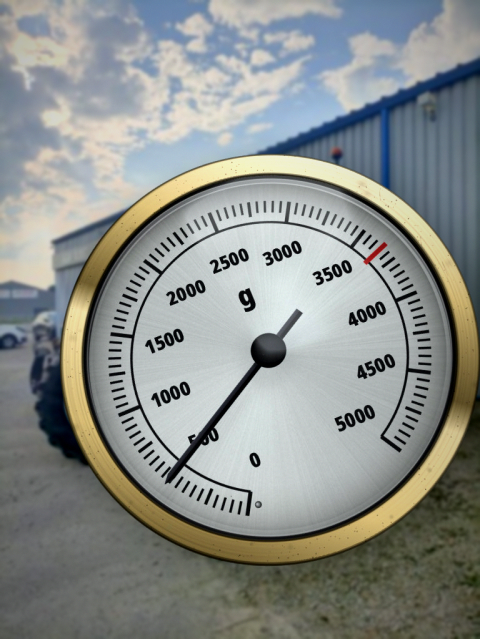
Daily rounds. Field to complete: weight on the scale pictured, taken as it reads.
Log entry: 500 g
